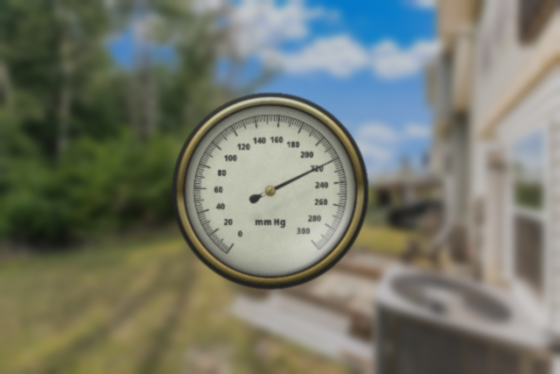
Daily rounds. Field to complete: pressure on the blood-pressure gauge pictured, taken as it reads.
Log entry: 220 mmHg
